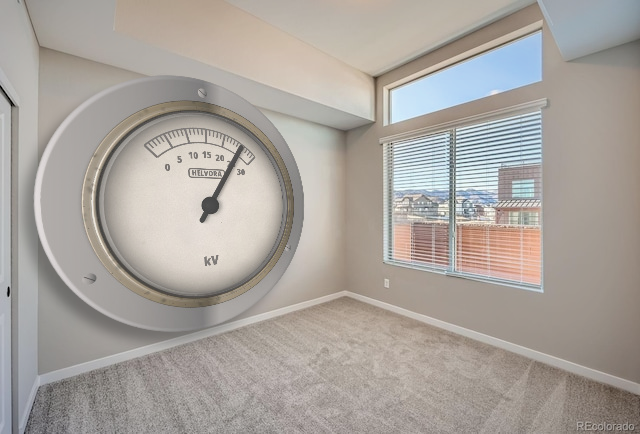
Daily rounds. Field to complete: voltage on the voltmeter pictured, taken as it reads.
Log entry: 25 kV
